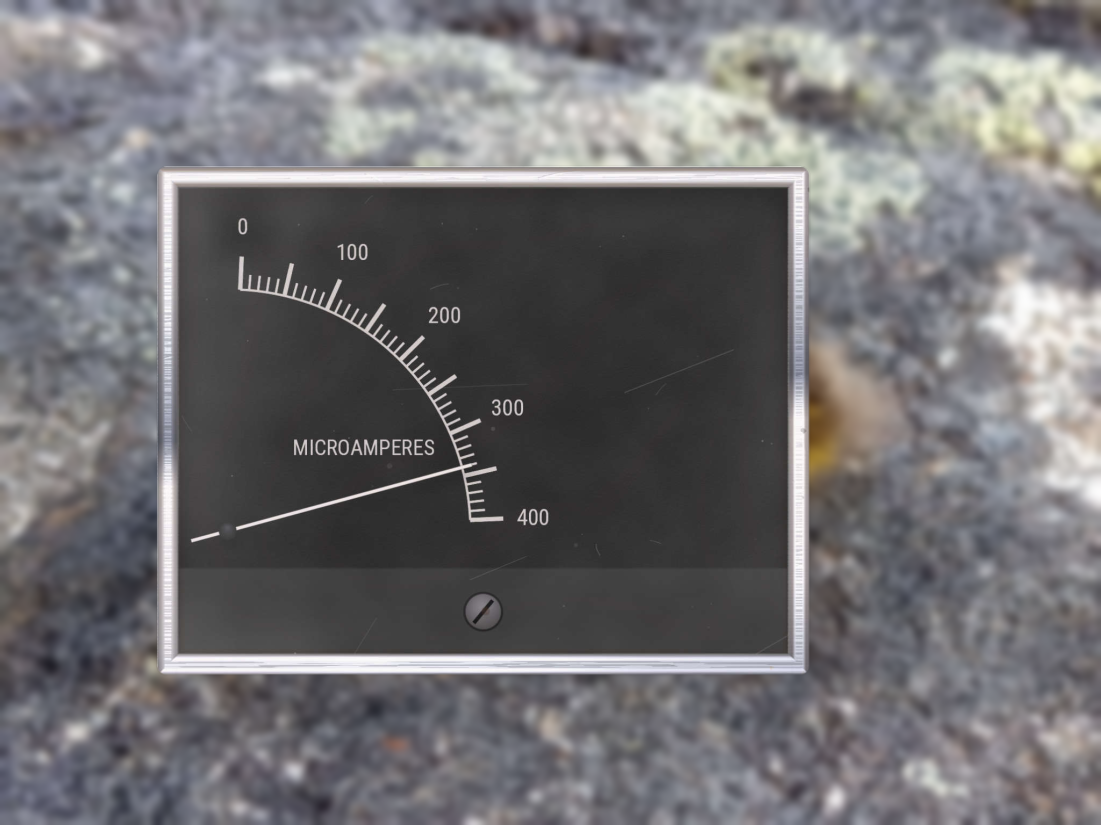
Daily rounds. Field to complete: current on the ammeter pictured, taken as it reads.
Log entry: 340 µA
